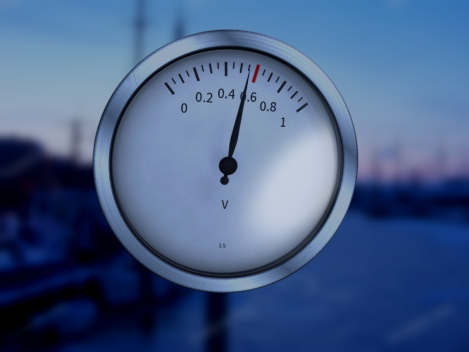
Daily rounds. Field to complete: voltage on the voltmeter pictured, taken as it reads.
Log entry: 0.55 V
